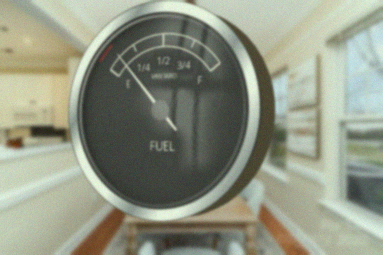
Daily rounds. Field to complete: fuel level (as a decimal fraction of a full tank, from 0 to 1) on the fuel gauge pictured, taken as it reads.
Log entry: 0.125
